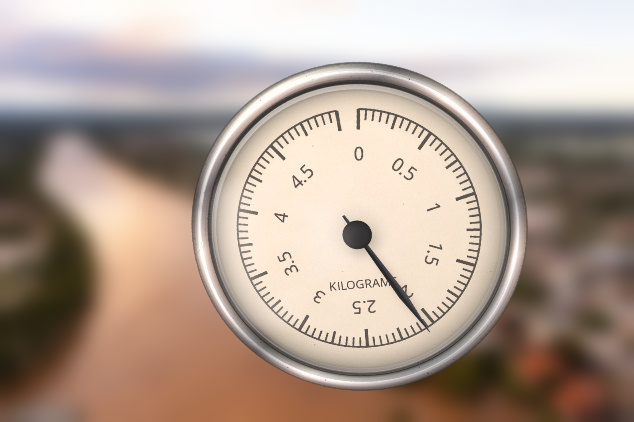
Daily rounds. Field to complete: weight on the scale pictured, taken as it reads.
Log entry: 2.05 kg
